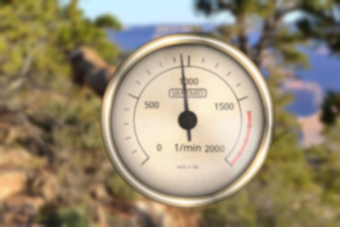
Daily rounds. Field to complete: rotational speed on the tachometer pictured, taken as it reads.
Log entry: 950 rpm
